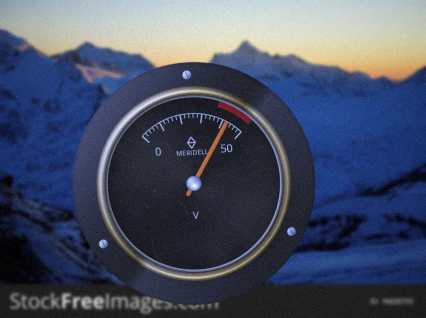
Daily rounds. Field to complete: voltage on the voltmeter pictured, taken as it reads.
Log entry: 42 V
